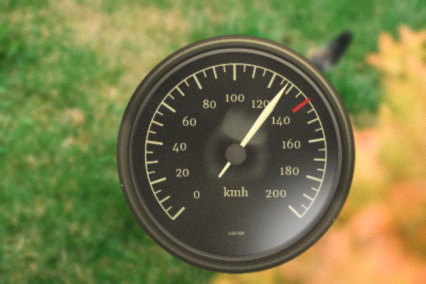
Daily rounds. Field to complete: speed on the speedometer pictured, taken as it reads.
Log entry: 127.5 km/h
